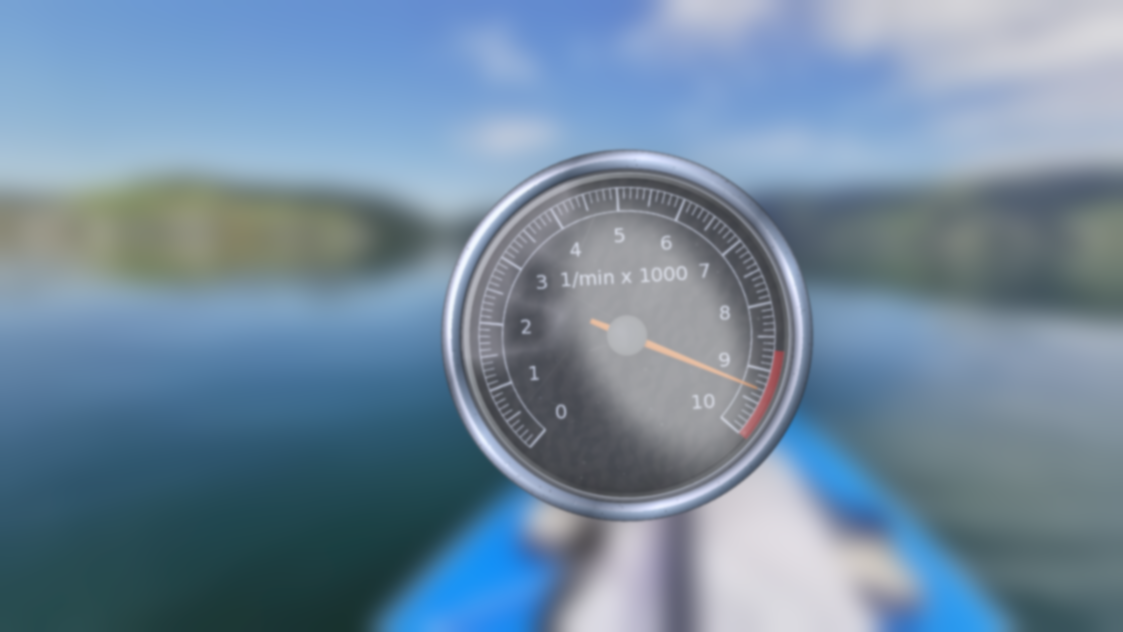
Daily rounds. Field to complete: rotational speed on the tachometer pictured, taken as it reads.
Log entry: 9300 rpm
